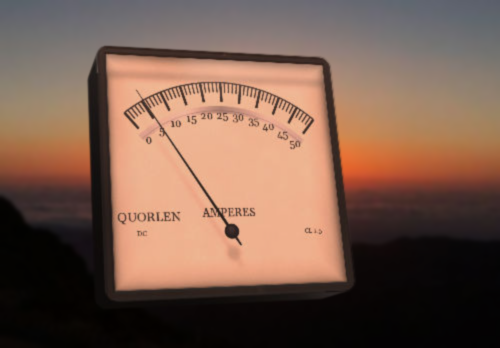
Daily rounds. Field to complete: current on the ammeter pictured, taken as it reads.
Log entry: 5 A
